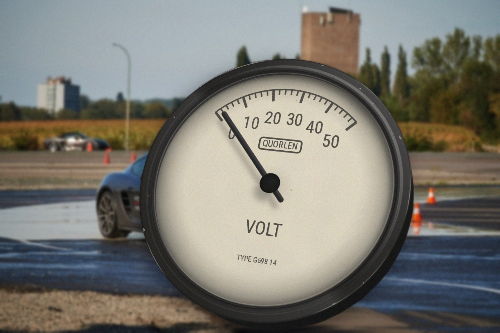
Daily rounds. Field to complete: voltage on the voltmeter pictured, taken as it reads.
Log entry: 2 V
